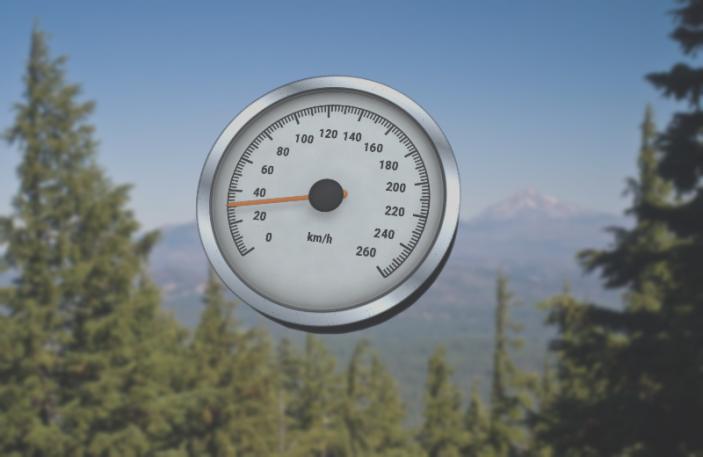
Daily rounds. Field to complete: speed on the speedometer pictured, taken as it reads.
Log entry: 30 km/h
